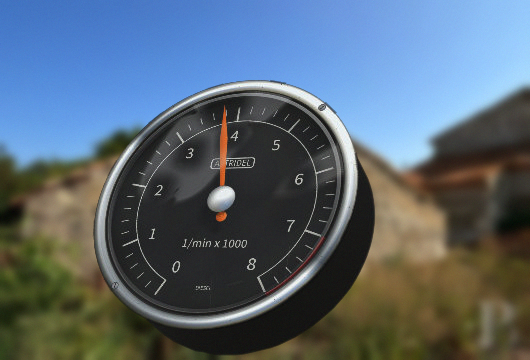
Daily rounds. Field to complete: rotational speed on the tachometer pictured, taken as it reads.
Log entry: 3800 rpm
